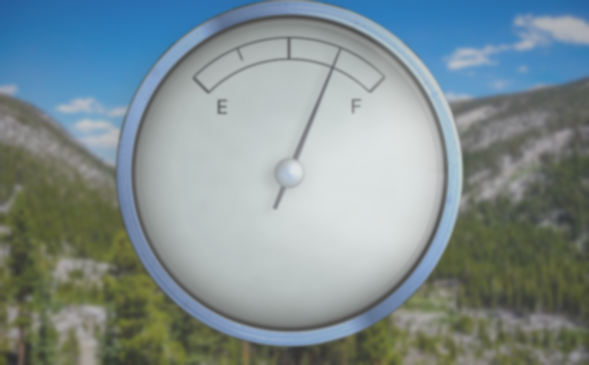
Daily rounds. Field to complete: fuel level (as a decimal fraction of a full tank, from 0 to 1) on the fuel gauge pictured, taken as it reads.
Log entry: 0.75
